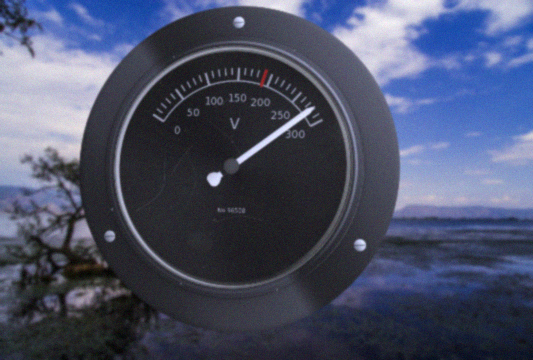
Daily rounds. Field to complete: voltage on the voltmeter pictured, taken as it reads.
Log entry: 280 V
